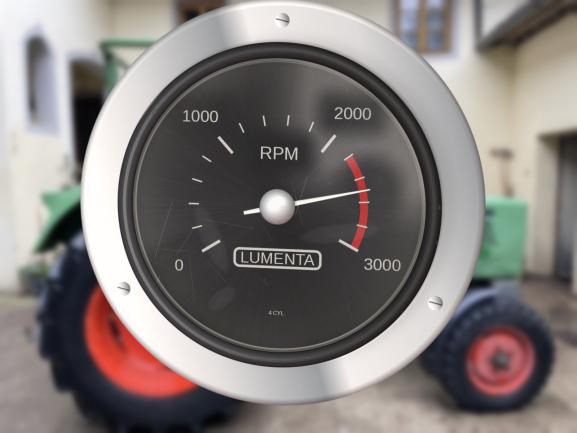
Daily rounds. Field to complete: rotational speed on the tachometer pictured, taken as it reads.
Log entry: 2500 rpm
